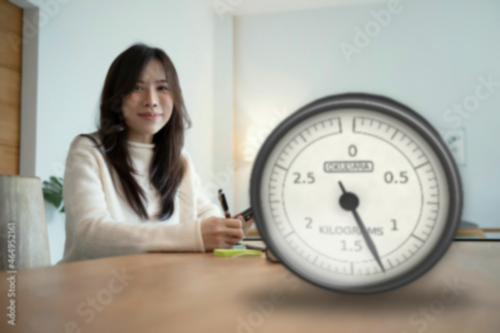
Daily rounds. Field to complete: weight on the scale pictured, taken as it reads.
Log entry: 1.3 kg
